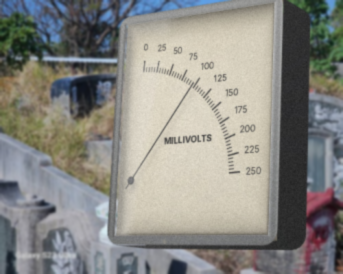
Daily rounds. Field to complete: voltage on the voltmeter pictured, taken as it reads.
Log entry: 100 mV
